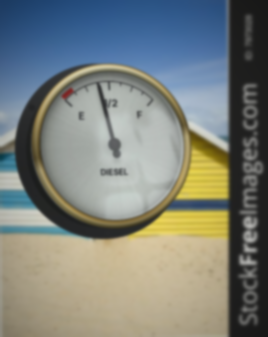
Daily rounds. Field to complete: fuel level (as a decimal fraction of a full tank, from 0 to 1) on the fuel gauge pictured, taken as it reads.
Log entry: 0.375
